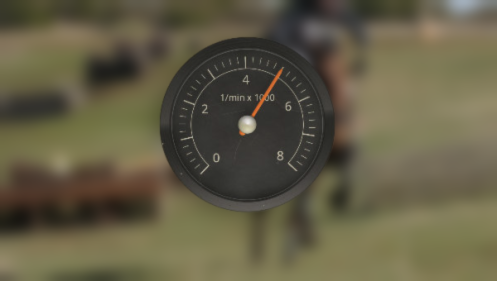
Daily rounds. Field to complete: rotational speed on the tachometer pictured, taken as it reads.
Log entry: 5000 rpm
